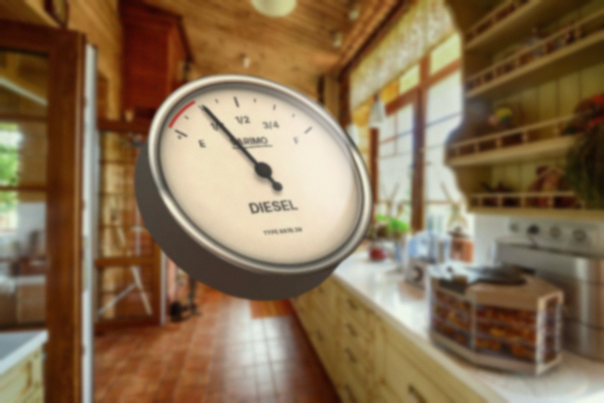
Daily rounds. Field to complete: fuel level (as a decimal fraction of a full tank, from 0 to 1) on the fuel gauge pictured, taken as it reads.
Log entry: 0.25
